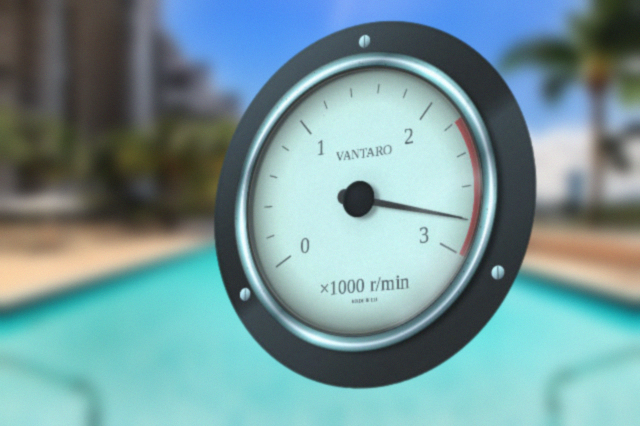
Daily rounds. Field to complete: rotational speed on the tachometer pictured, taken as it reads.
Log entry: 2800 rpm
